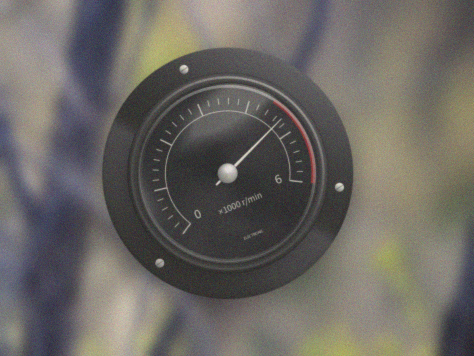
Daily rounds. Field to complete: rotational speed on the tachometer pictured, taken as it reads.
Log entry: 4700 rpm
